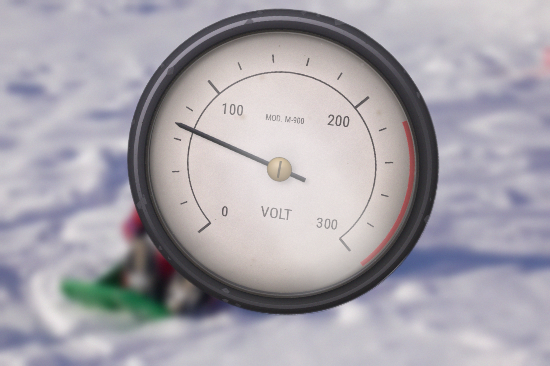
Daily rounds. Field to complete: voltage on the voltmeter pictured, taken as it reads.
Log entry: 70 V
